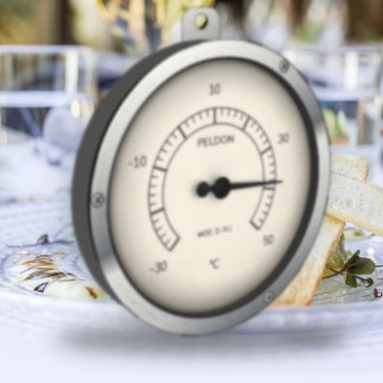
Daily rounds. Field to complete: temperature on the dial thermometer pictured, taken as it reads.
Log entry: 38 °C
